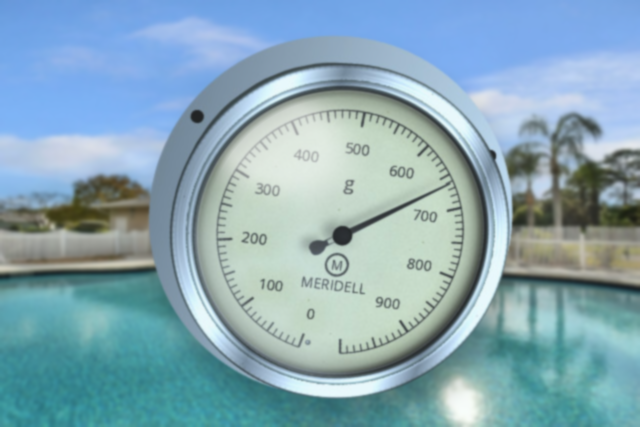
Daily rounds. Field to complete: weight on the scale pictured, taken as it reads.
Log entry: 660 g
